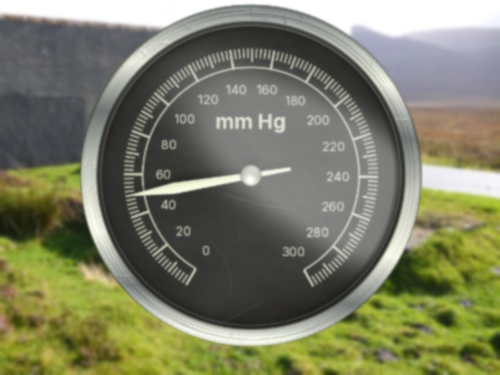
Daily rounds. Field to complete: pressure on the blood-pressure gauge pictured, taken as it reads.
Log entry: 50 mmHg
